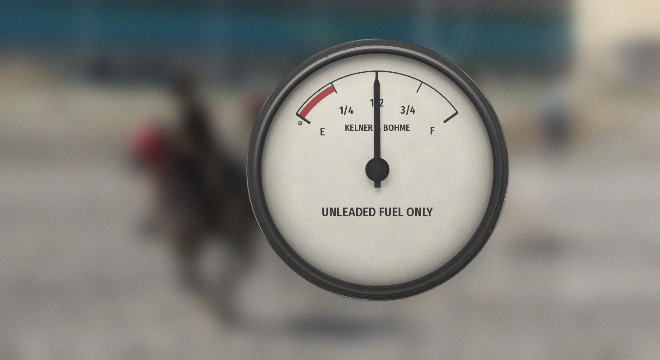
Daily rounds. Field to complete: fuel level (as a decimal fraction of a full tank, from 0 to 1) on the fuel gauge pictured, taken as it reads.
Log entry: 0.5
